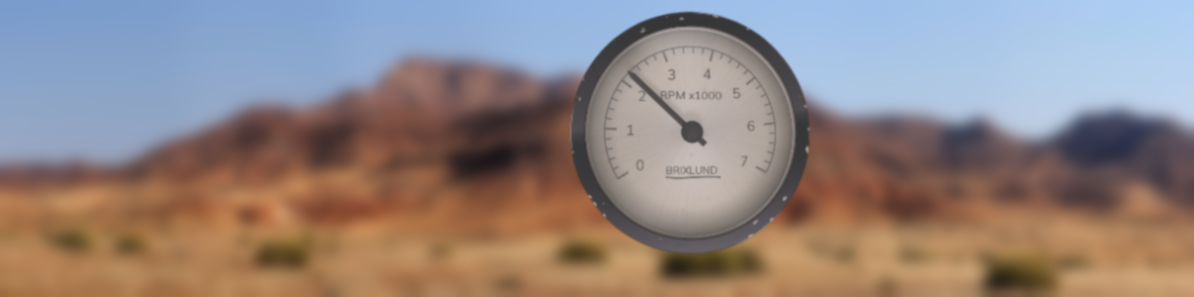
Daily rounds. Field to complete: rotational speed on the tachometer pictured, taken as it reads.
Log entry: 2200 rpm
